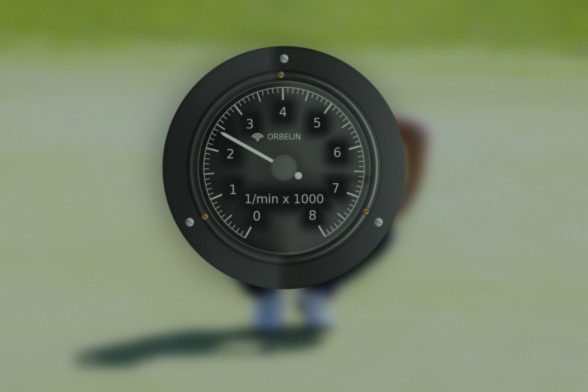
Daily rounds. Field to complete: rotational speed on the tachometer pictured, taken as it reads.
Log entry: 2400 rpm
